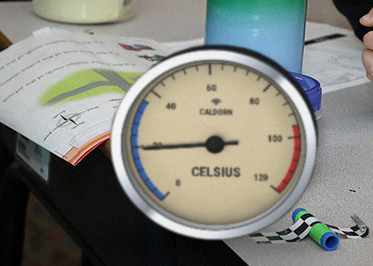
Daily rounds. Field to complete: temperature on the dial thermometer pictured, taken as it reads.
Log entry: 20 °C
